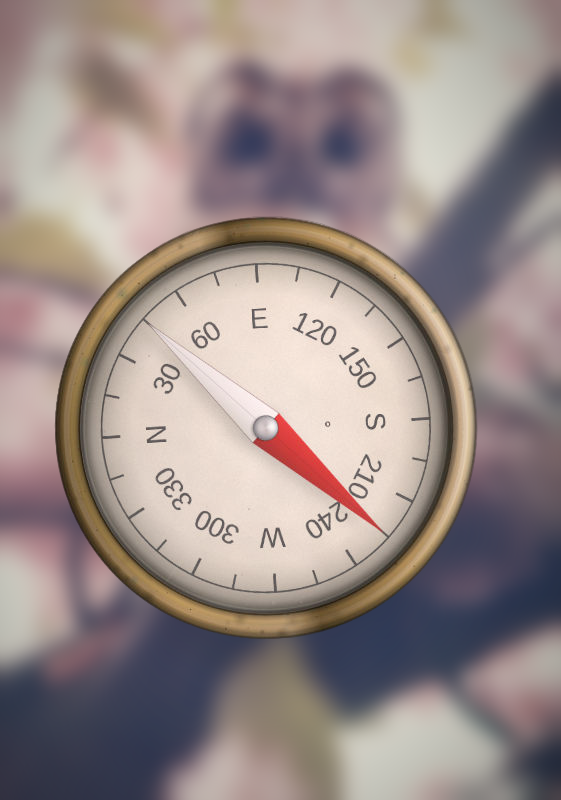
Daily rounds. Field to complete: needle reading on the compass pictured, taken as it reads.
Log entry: 225 °
